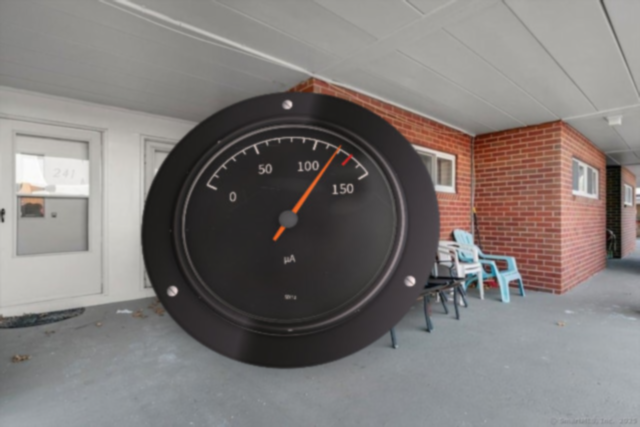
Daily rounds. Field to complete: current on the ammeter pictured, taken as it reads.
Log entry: 120 µA
